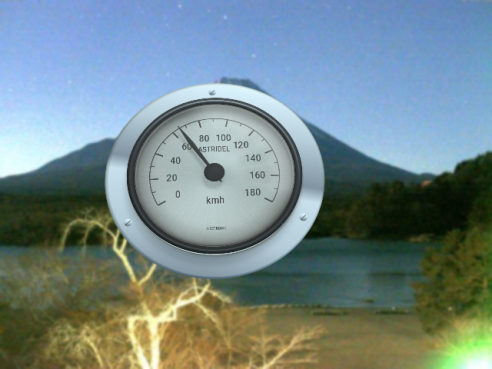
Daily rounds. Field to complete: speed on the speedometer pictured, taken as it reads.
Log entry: 65 km/h
